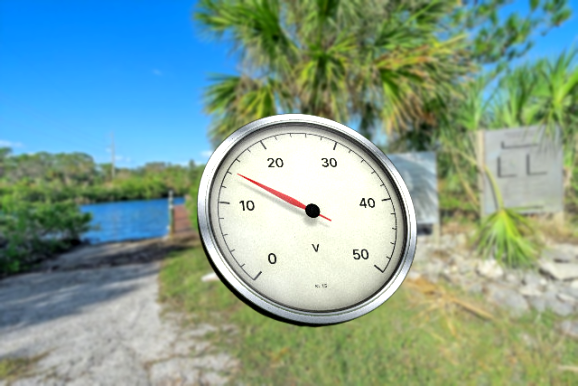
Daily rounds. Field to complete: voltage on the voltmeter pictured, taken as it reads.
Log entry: 14 V
